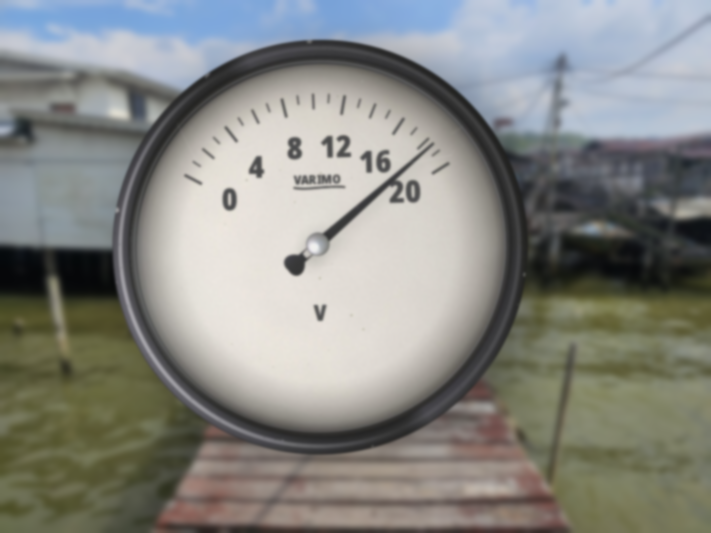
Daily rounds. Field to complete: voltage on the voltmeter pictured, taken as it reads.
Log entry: 18.5 V
